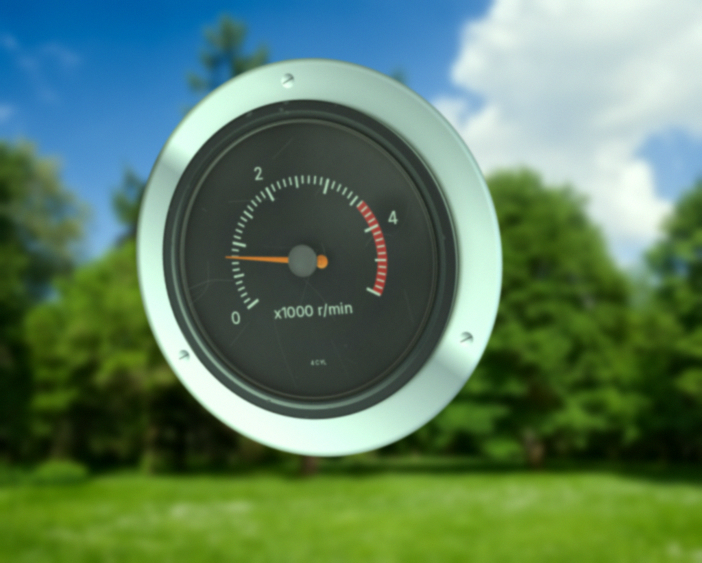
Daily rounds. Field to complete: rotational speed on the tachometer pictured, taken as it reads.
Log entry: 800 rpm
